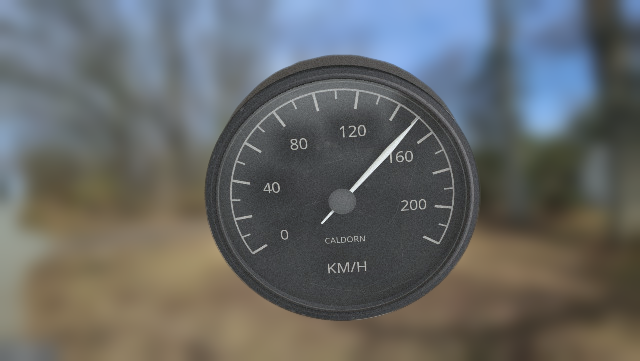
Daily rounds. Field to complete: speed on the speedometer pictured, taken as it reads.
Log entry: 150 km/h
